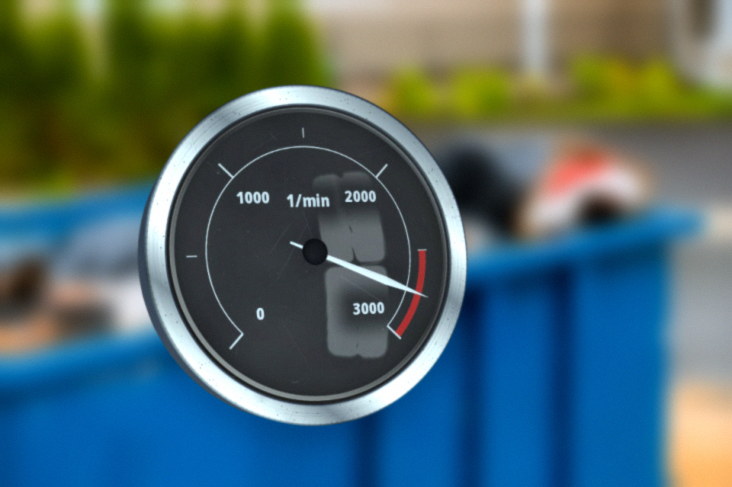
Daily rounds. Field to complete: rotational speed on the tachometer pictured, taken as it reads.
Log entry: 2750 rpm
